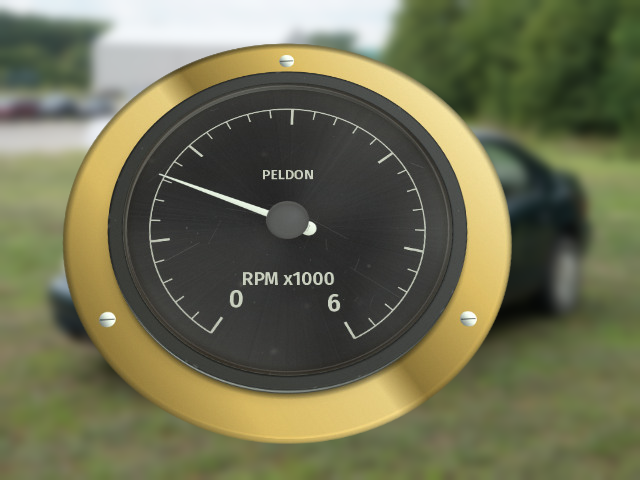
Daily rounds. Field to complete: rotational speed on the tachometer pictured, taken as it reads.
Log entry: 1600 rpm
